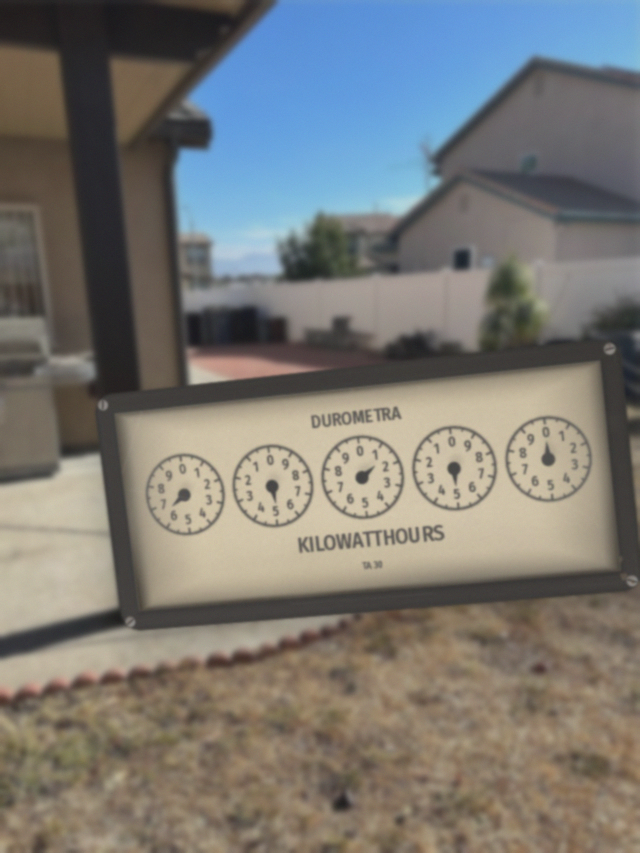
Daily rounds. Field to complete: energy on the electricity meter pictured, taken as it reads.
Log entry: 65150 kWh
